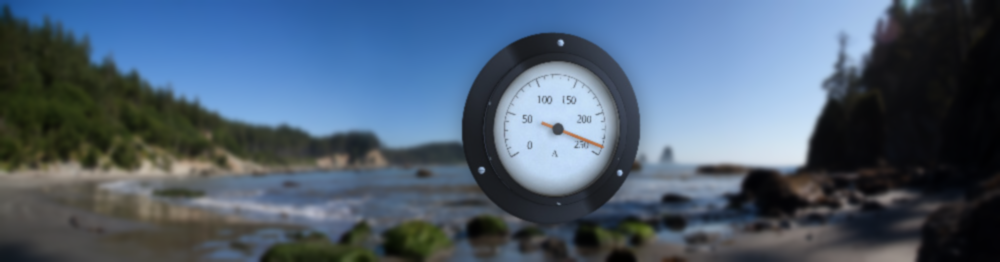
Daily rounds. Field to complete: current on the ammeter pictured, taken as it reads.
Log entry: 240 A
